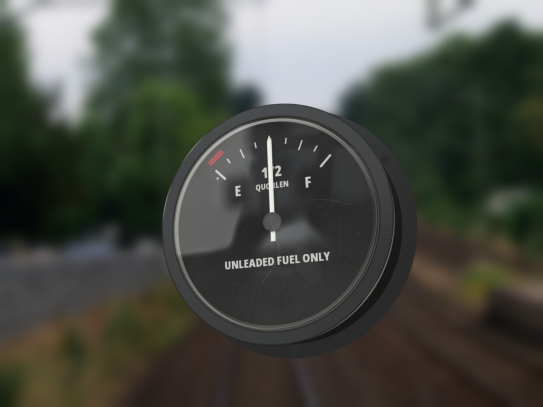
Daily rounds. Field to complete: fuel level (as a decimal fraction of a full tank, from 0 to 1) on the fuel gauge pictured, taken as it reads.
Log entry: 0.5
